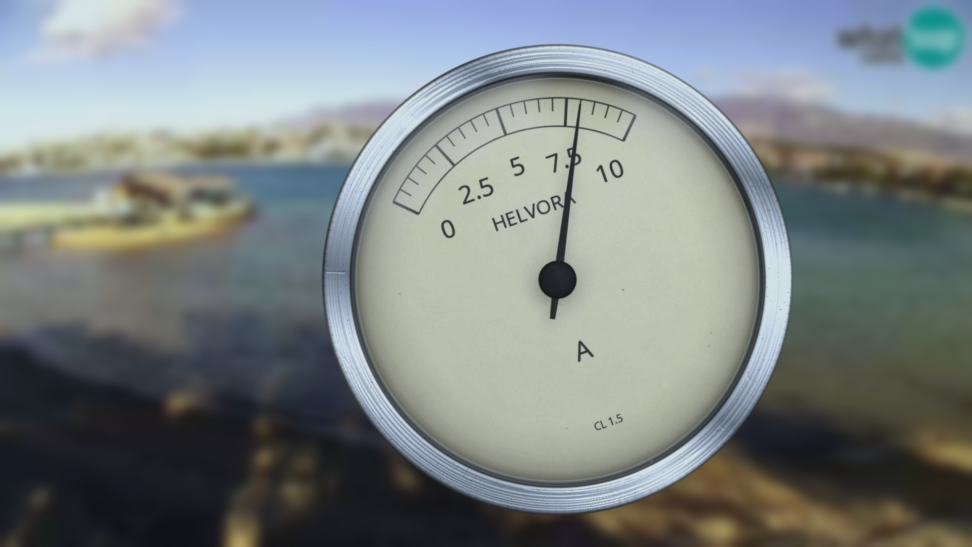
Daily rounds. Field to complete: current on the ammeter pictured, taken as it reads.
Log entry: 8 A
